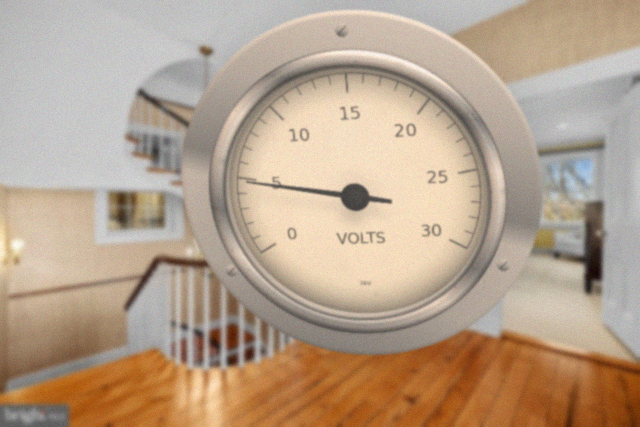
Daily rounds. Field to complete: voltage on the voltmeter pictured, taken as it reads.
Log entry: 5 V
